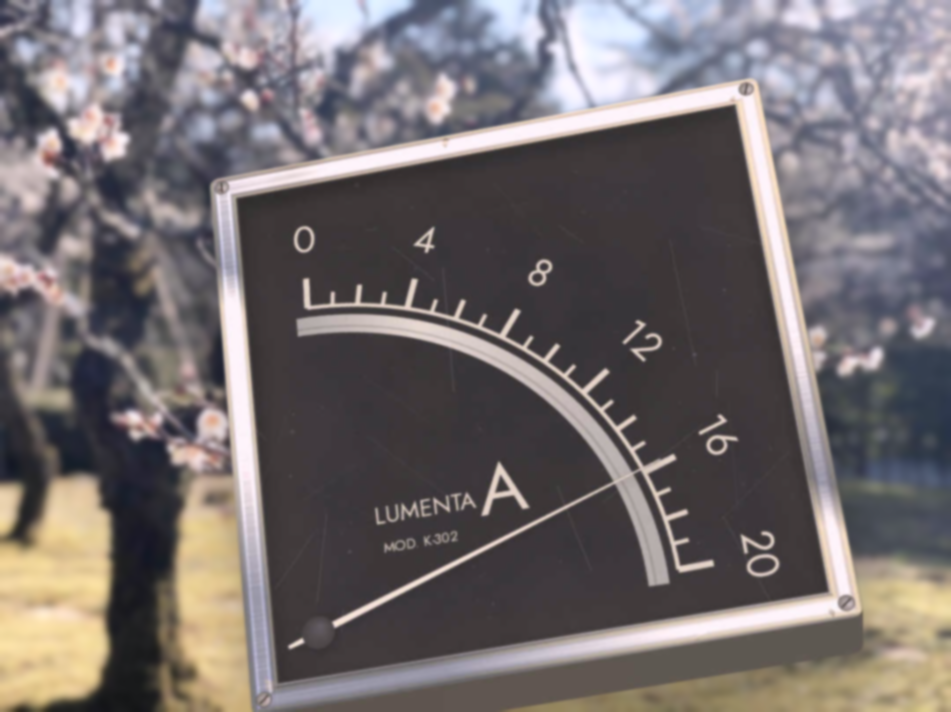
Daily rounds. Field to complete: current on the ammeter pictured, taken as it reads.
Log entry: 16 A
